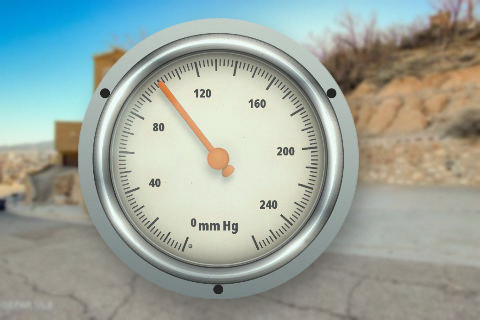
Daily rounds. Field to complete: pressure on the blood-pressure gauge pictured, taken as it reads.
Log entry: 100 mmHg
